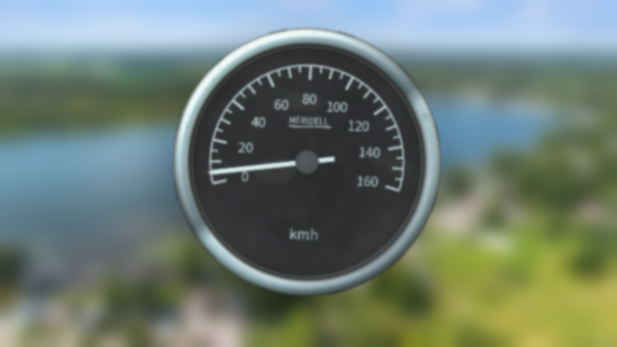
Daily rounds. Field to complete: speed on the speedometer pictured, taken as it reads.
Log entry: 5 km/h
